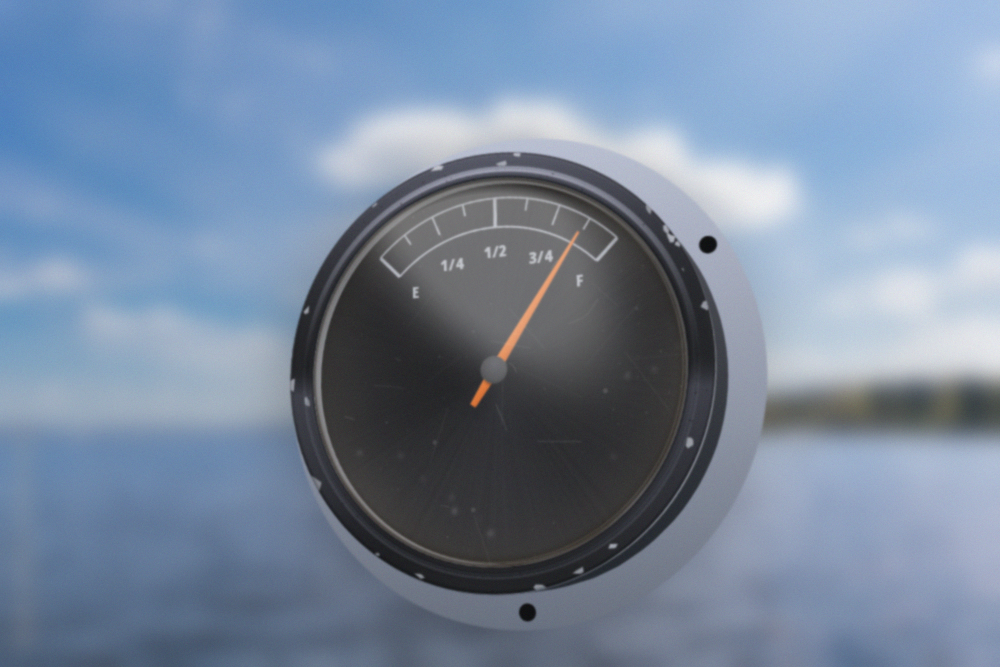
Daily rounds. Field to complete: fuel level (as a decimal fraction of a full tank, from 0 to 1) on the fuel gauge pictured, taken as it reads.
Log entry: 0.875
